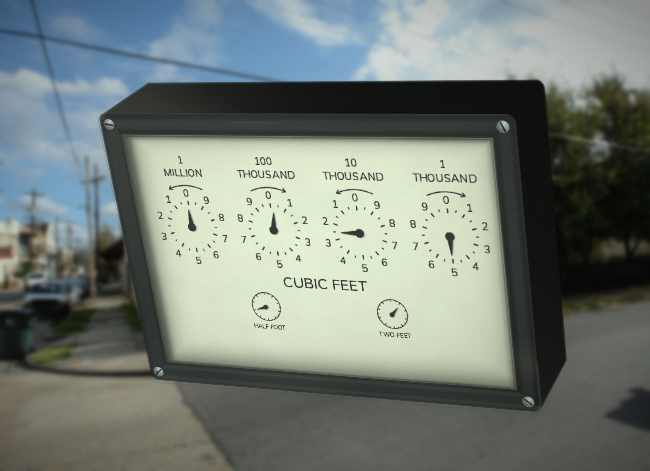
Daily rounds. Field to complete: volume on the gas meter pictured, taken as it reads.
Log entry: 2500 ft³
